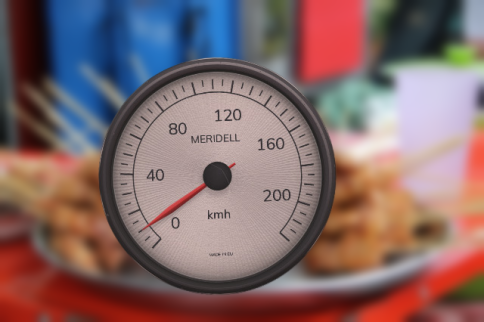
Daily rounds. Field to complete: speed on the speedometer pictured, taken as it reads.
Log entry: 10 km/h
